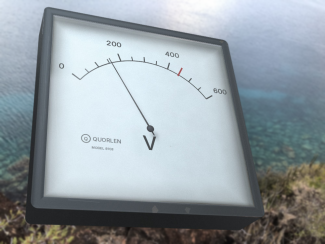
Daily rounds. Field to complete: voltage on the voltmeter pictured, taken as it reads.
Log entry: 150 V
